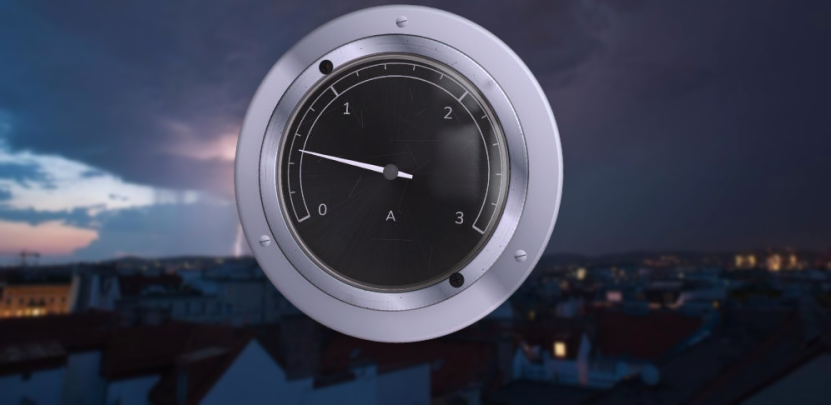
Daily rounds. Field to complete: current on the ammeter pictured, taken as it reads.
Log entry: 0.5 A
